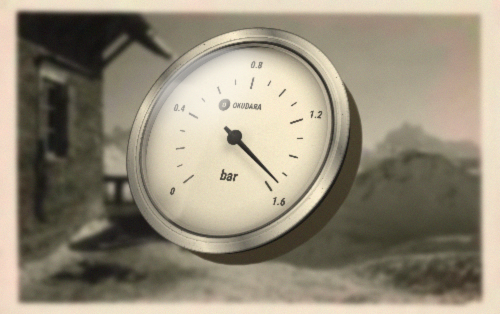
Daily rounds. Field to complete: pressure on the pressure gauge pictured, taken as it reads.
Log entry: 1.55 bar
